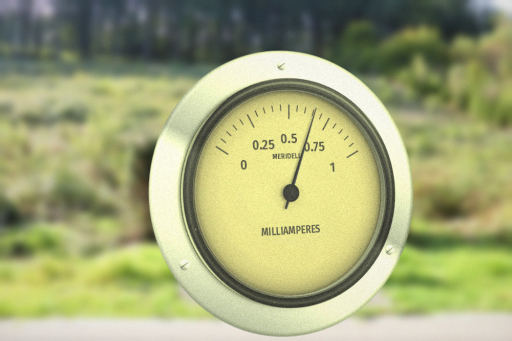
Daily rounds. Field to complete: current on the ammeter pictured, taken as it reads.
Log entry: 0.65 mA
